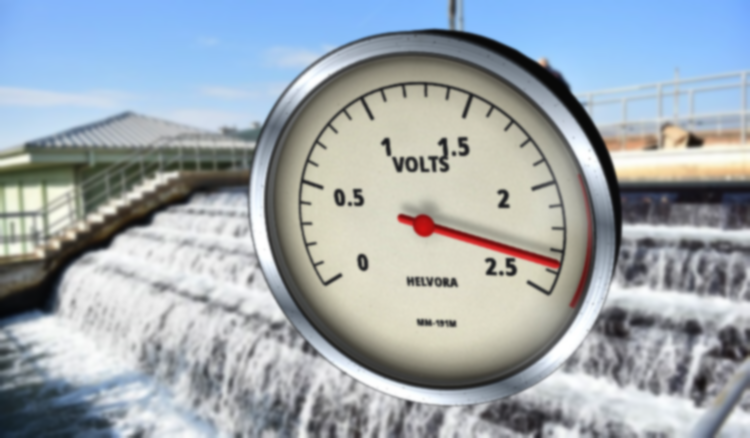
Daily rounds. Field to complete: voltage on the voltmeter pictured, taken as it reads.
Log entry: 2.35 V
